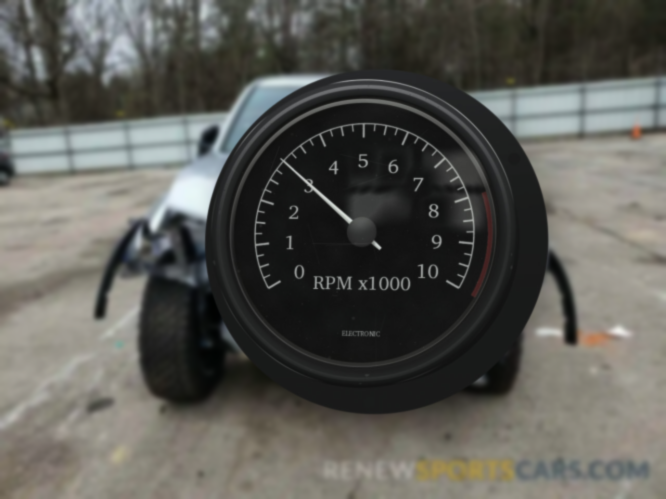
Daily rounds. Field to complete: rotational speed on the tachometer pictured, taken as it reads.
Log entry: 3000 rpm
